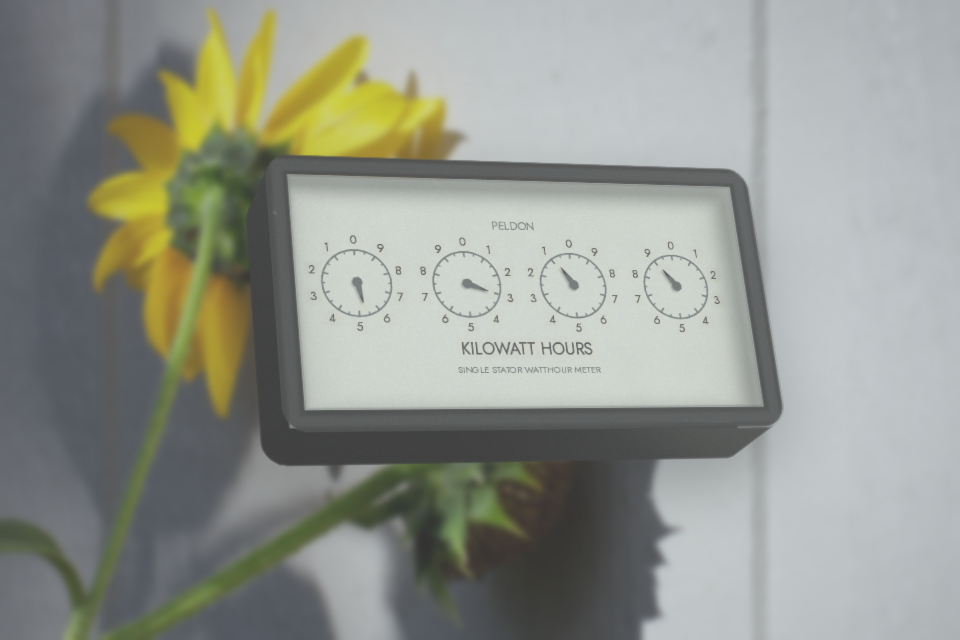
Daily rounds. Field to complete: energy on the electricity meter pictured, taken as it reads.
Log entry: 5309 kWh
